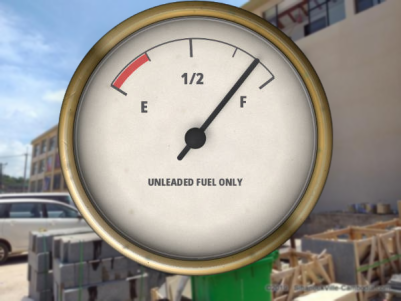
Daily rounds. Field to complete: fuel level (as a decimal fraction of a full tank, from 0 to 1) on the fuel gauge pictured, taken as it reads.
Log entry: 0.875
